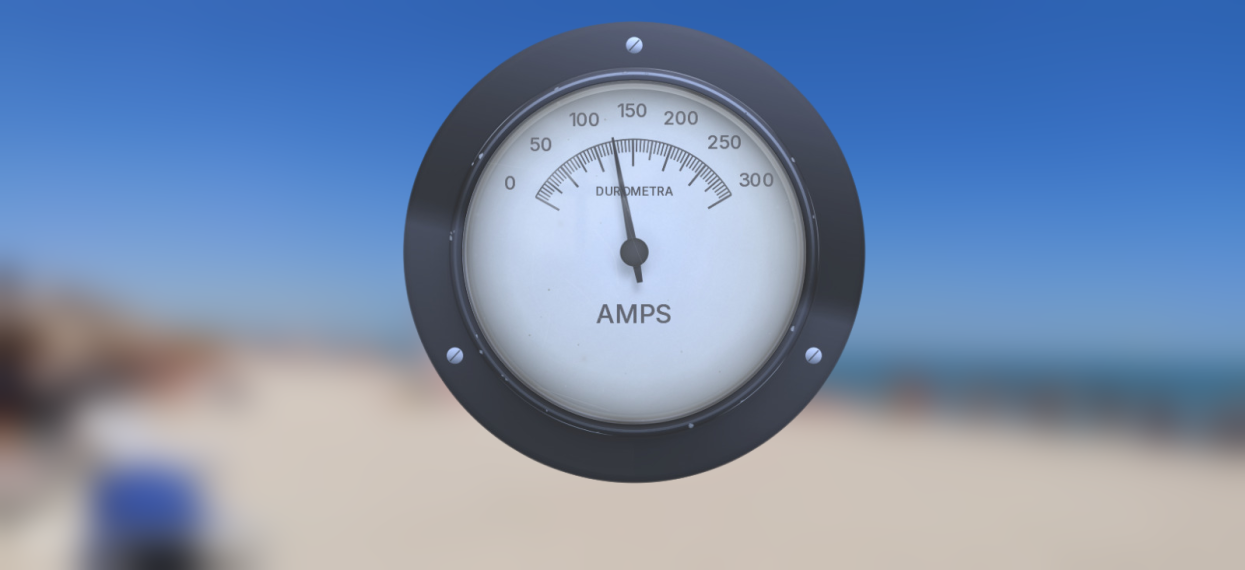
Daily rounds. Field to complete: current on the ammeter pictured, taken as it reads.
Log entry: 125 A
